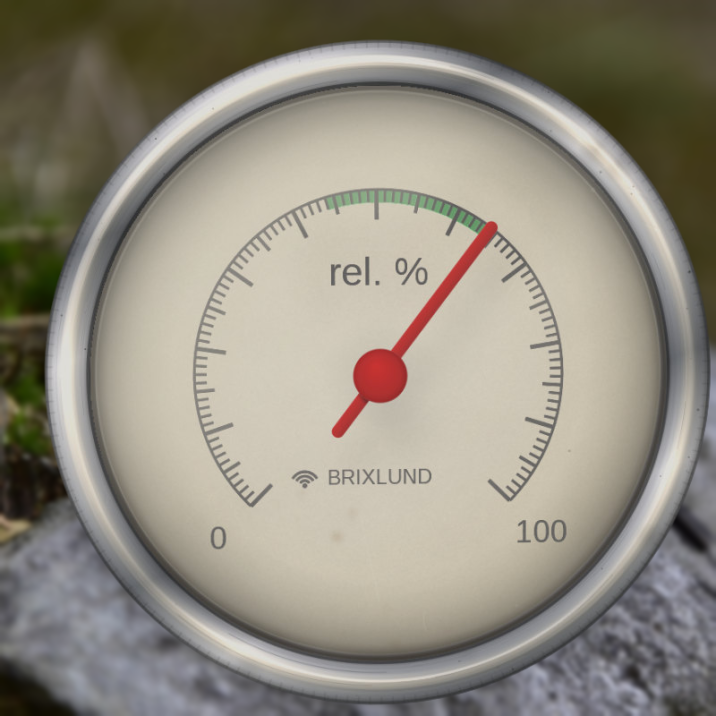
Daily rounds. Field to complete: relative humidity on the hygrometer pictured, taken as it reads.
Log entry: 64 %
